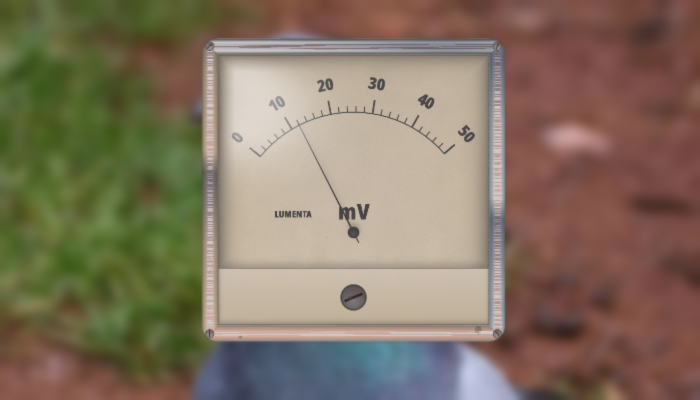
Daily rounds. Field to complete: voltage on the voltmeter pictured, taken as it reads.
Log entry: 12 mV
